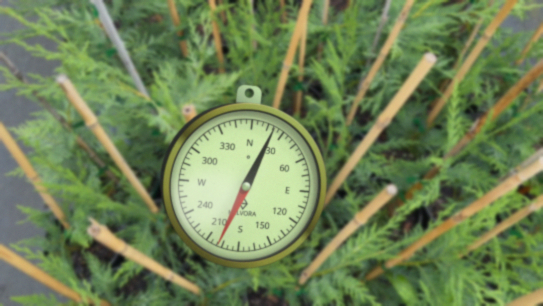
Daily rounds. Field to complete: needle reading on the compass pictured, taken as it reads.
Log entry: 200 °
